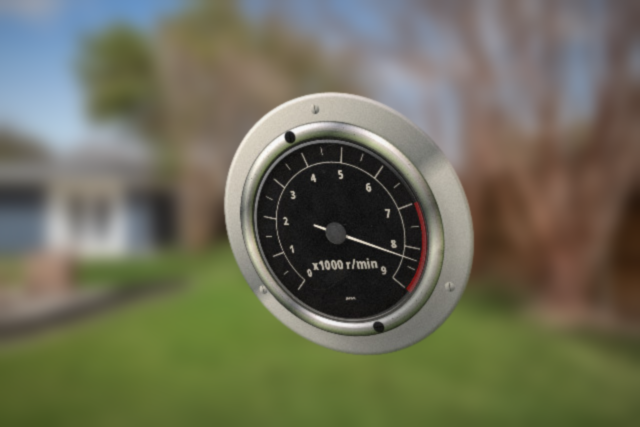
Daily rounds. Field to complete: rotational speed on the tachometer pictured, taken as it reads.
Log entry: 8250 rpm
